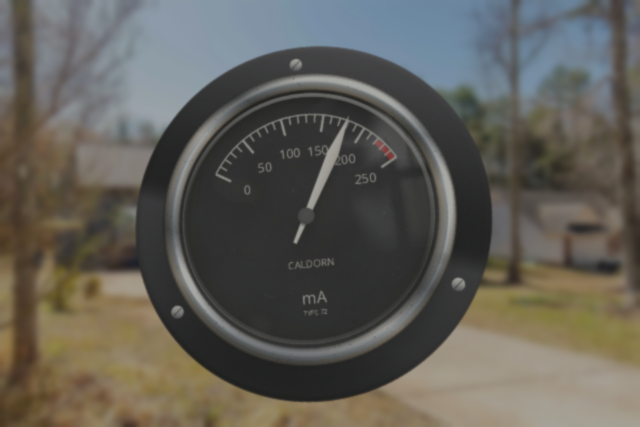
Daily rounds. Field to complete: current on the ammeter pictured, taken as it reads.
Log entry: 180 mA
